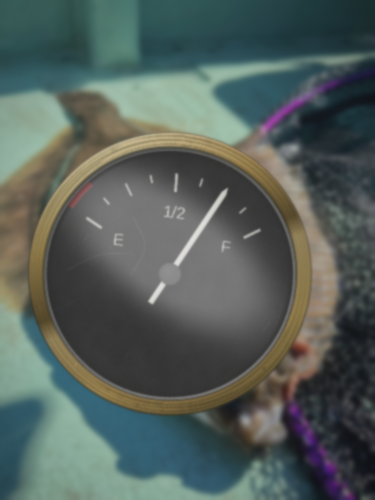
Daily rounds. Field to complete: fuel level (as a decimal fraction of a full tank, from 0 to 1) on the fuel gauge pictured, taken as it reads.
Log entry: 0.75
